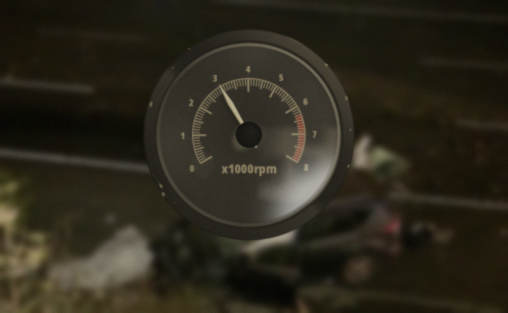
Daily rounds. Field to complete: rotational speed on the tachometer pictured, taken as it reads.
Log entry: 3000 rpm
